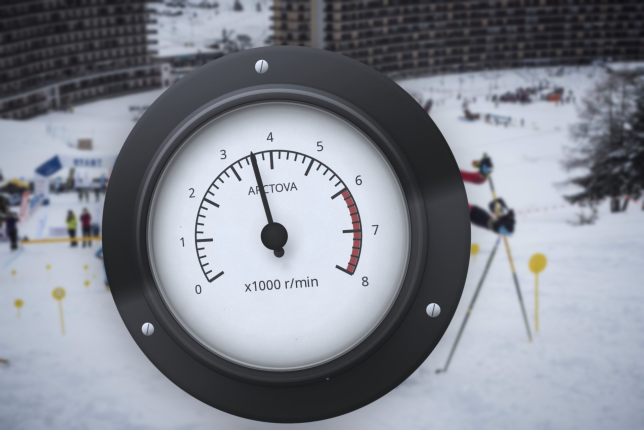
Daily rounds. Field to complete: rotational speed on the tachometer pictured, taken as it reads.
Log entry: 3600 rpm
